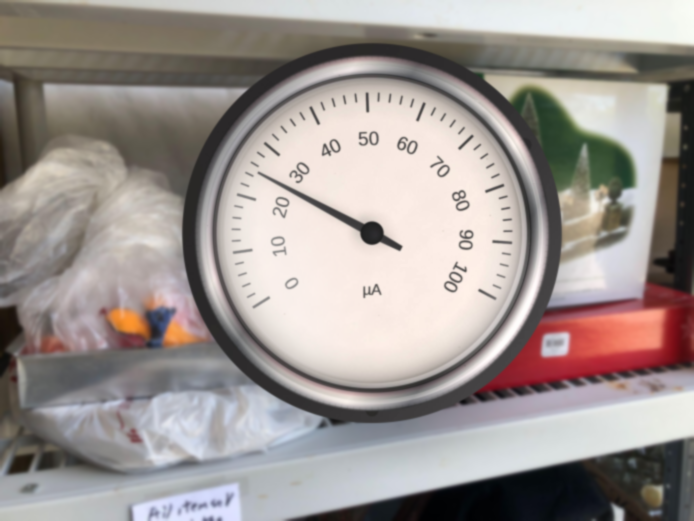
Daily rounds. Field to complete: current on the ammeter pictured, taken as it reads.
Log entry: 25 µA
